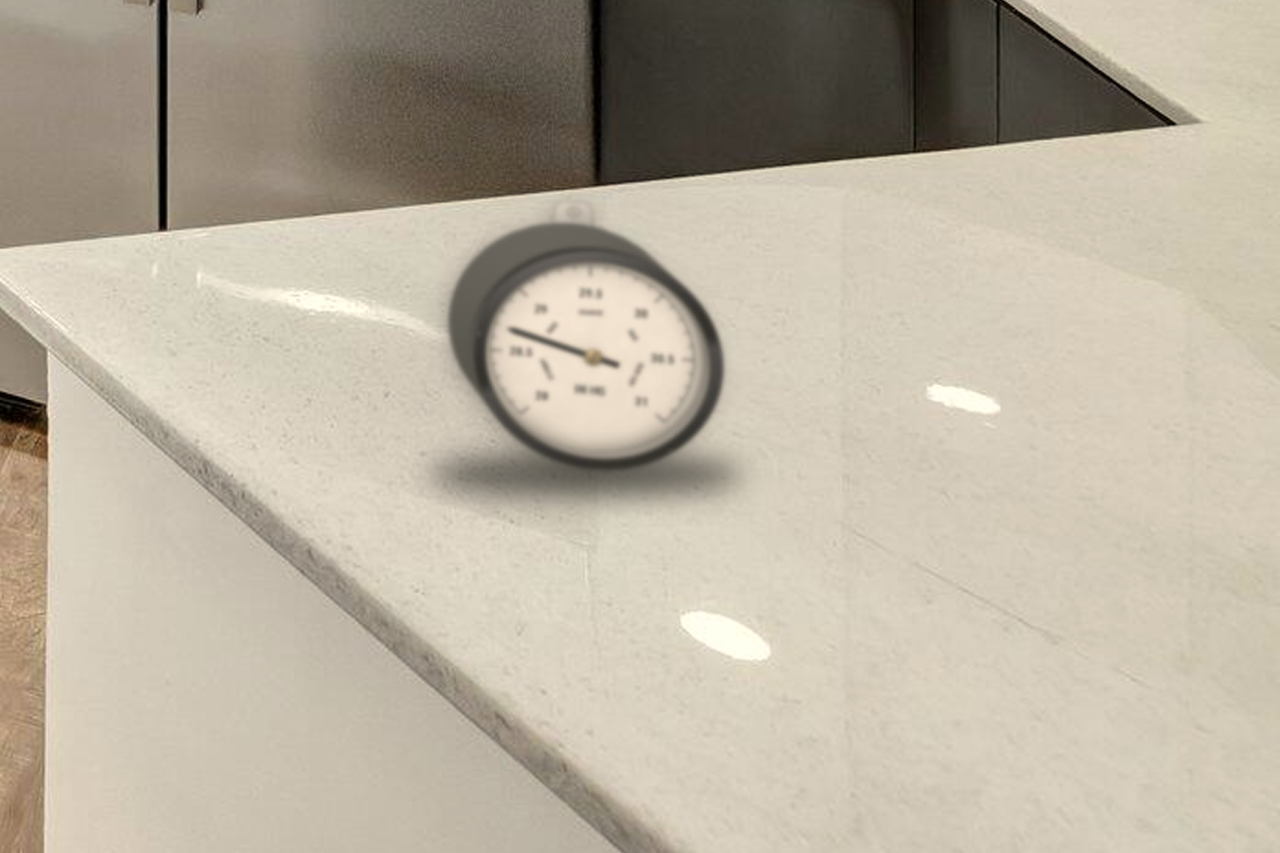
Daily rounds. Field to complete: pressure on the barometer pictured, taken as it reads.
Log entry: 28.7 inHg
